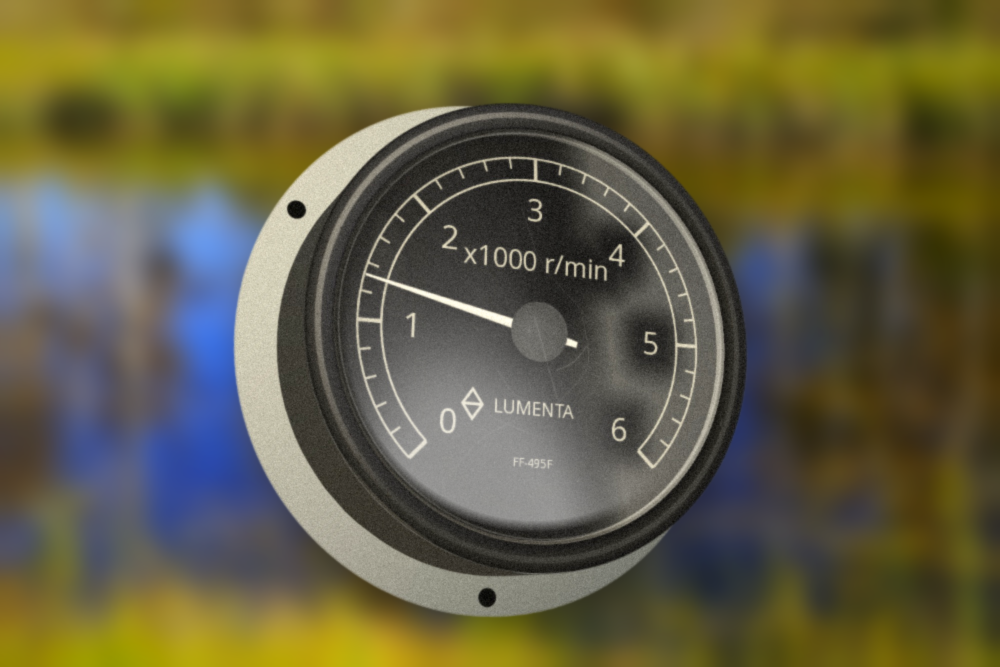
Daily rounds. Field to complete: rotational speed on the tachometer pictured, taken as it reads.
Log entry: 1300 rpm
